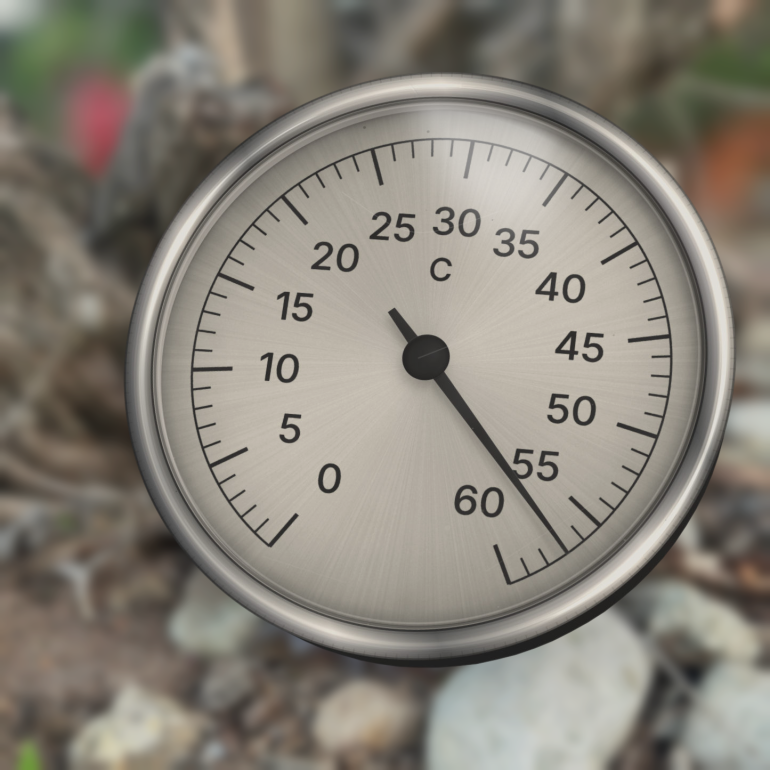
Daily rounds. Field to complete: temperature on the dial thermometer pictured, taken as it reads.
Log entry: 57 °C
